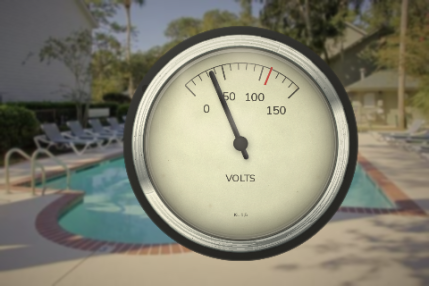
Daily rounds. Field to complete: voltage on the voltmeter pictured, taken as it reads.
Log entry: 35 V
